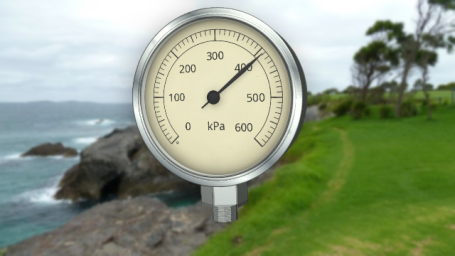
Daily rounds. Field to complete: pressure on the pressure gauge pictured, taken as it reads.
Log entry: 410 kPa
